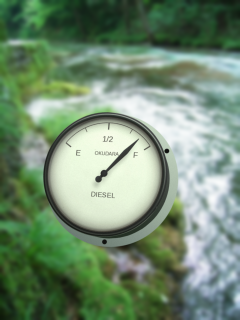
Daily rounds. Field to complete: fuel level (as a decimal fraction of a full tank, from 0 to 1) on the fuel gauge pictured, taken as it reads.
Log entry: 0.875
